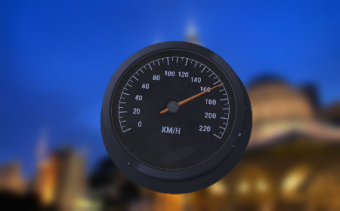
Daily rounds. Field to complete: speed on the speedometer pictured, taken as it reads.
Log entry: 165 km/h
